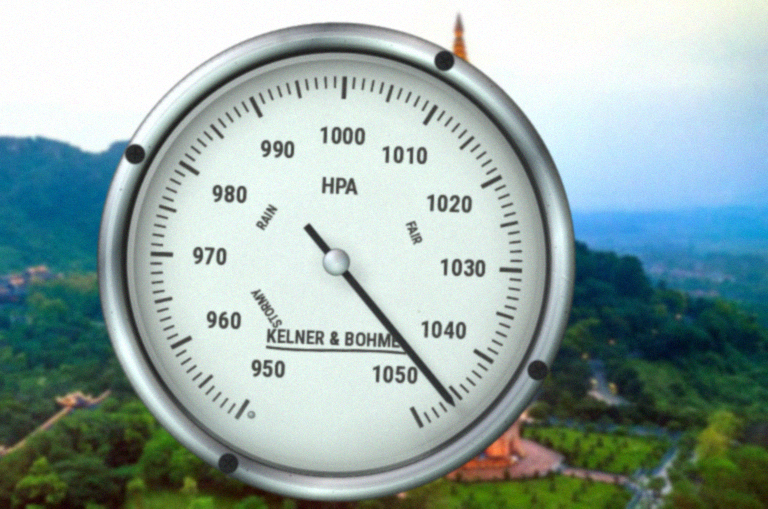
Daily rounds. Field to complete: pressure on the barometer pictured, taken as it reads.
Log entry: 1046 hPa
